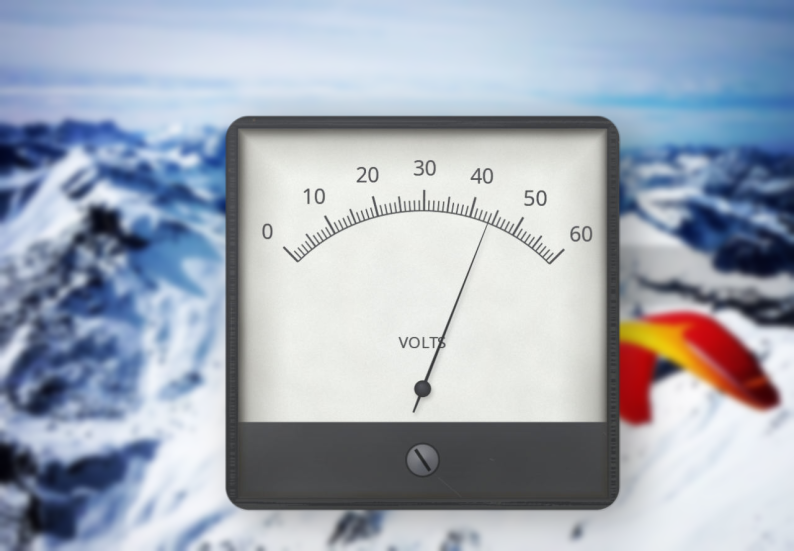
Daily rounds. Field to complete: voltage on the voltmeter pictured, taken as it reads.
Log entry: 44 V
